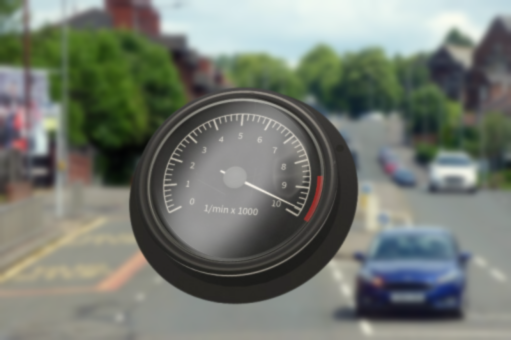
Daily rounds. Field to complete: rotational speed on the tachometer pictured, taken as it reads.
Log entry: 9800 rpm
